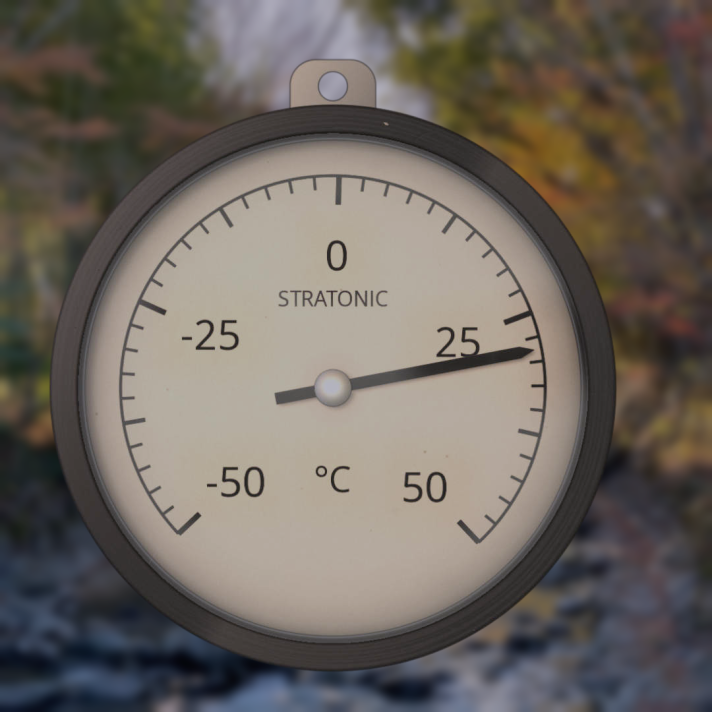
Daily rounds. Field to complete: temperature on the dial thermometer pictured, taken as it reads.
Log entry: 28.75 °C
